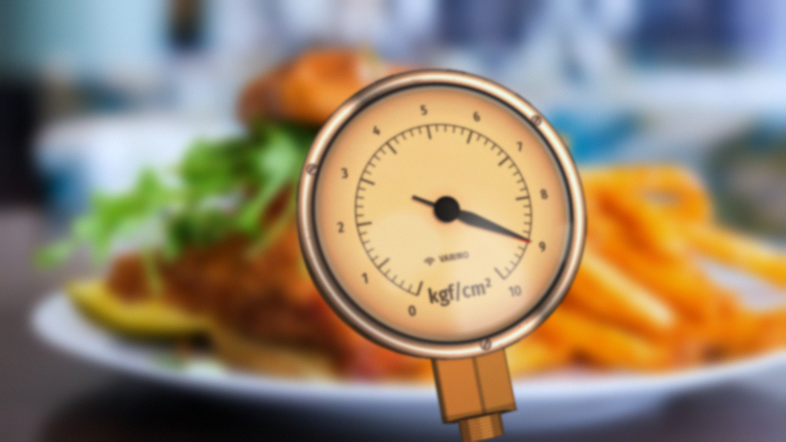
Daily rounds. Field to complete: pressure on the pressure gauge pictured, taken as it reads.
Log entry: 9 kg/cm²
